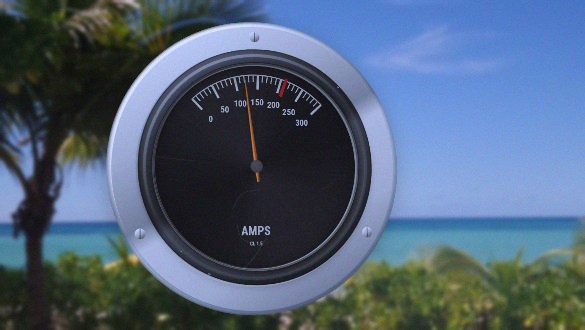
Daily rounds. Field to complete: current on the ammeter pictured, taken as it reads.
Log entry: 120 A
